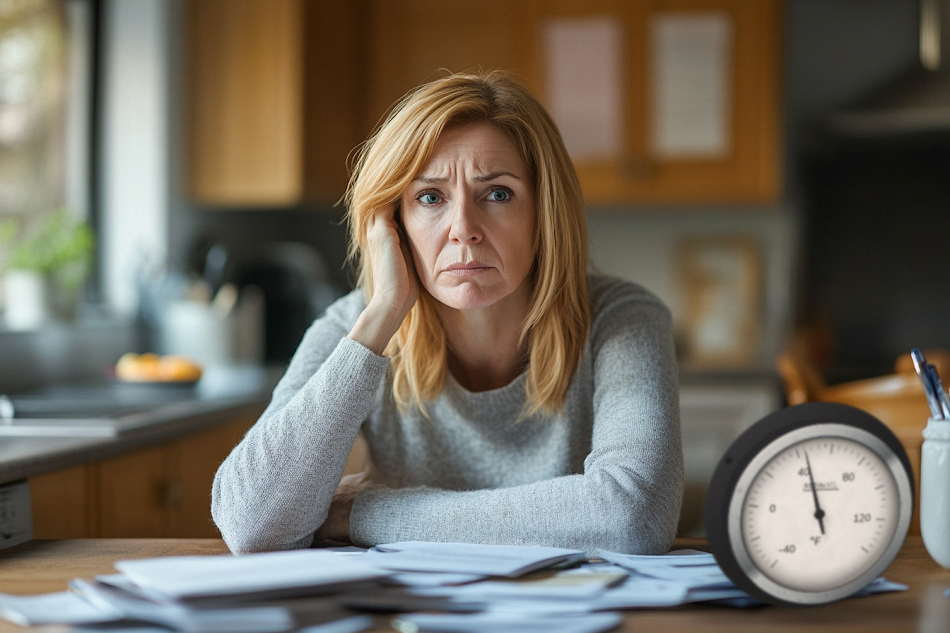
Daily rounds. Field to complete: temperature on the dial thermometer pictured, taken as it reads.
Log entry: 44 °F
